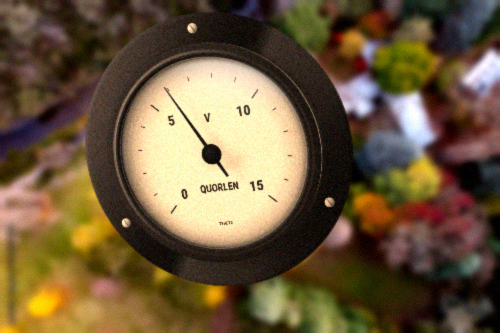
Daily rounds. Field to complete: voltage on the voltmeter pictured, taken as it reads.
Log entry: 6 V
